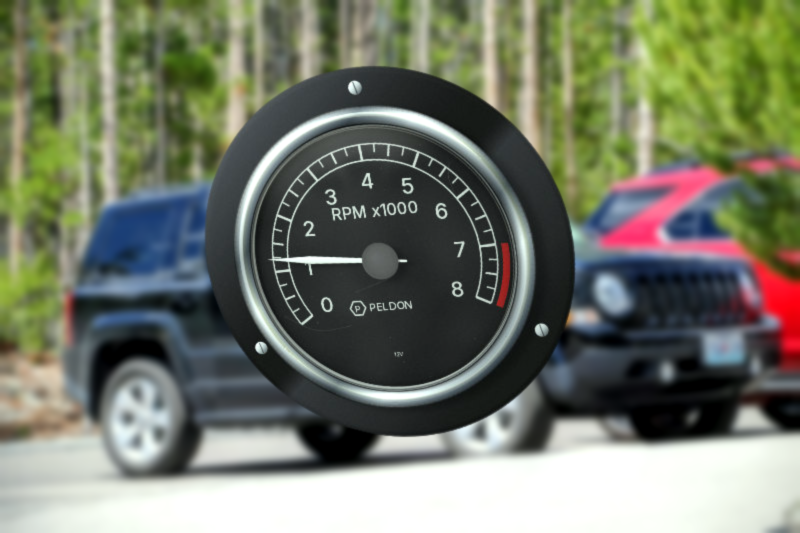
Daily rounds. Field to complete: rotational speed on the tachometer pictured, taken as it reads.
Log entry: 1250 rpm
